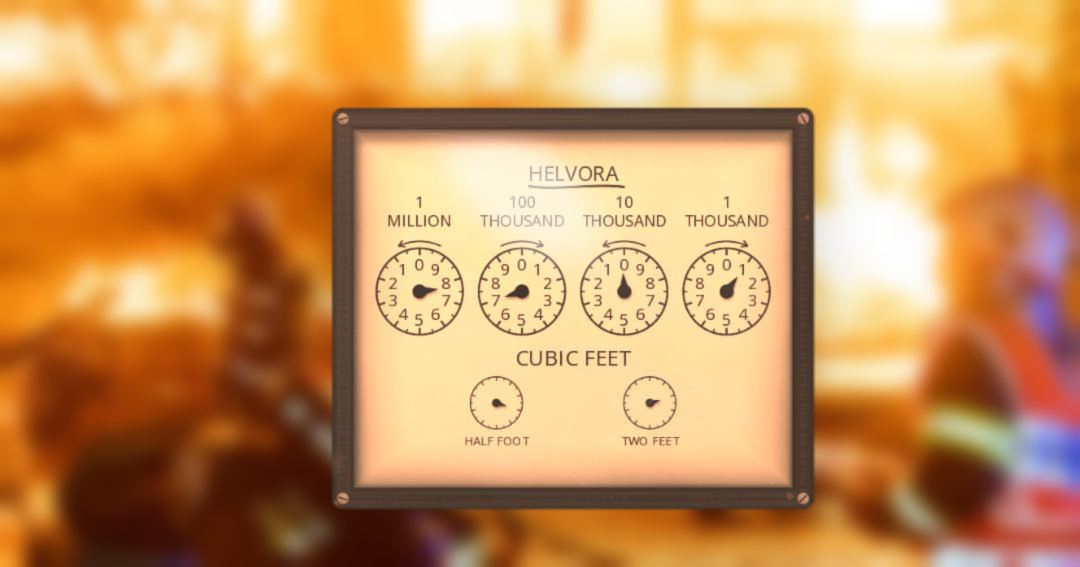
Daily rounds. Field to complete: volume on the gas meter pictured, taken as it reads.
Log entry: 770100 ft³
